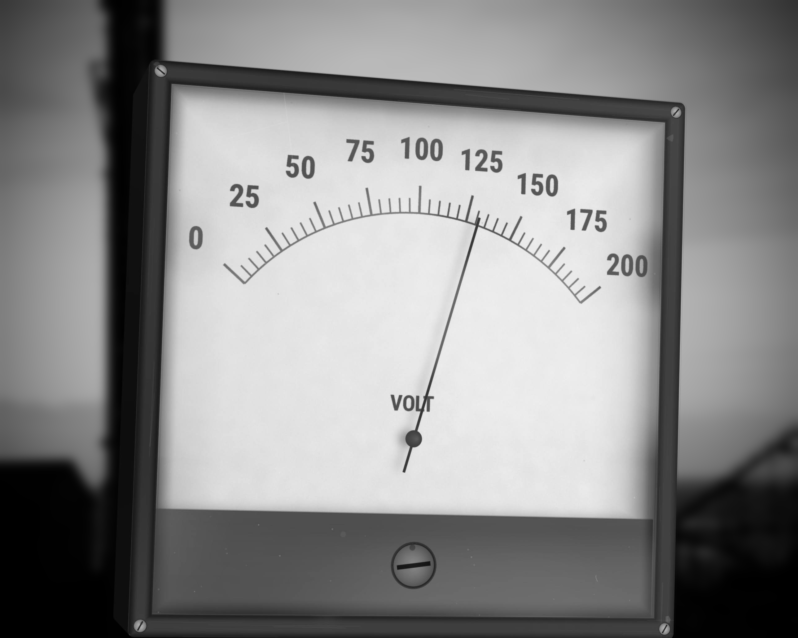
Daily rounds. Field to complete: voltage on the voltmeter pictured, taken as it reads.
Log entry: 130 V
